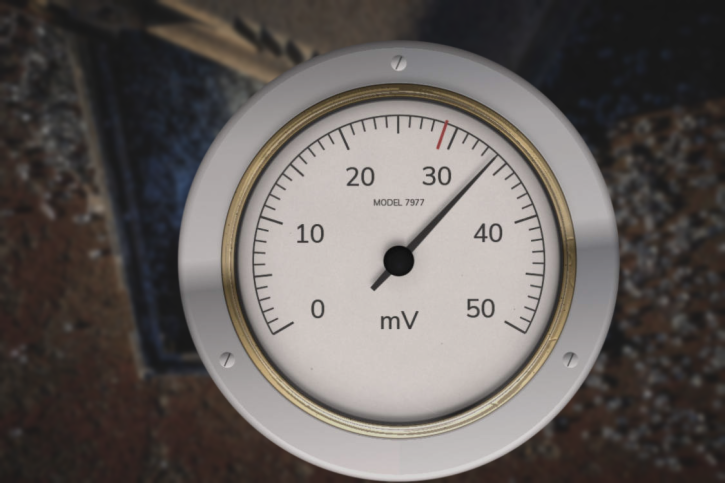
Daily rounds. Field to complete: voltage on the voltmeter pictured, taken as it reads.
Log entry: 34 mV
